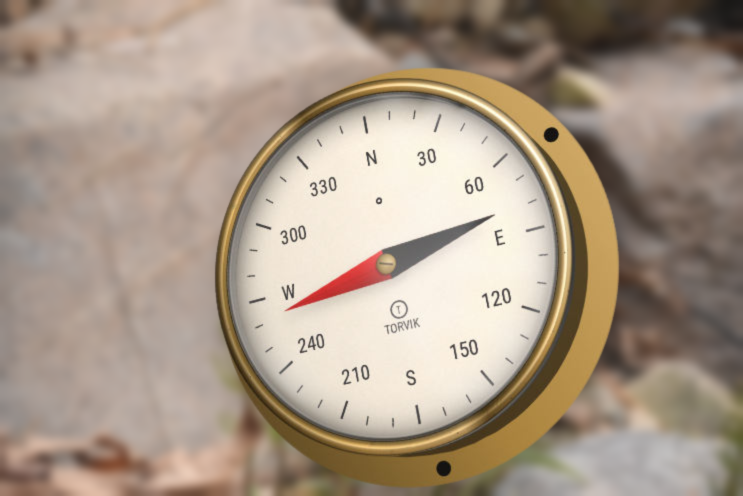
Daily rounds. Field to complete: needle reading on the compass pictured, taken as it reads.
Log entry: 260 °
